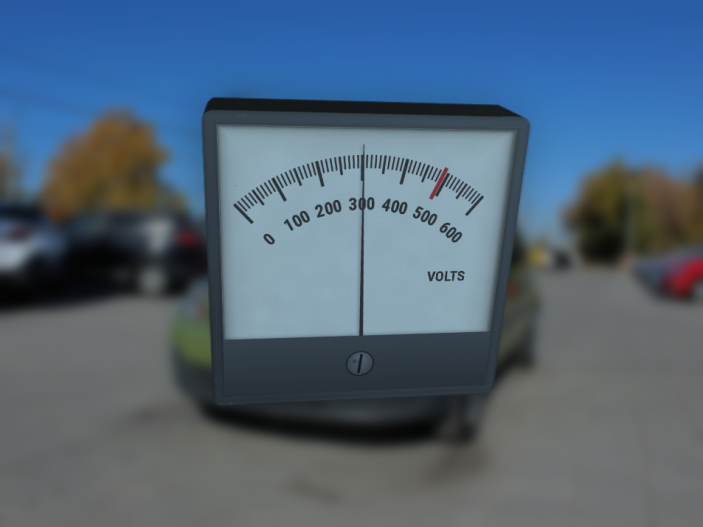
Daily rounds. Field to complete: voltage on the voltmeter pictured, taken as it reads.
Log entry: 300 V
